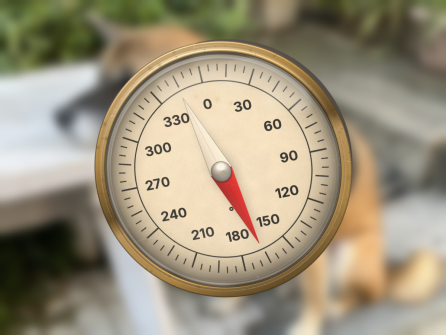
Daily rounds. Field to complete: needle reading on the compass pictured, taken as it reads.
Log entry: 165 °
